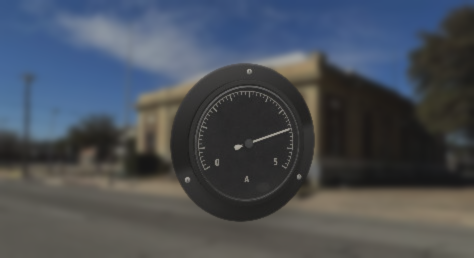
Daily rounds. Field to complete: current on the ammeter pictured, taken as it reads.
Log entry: 4 A
